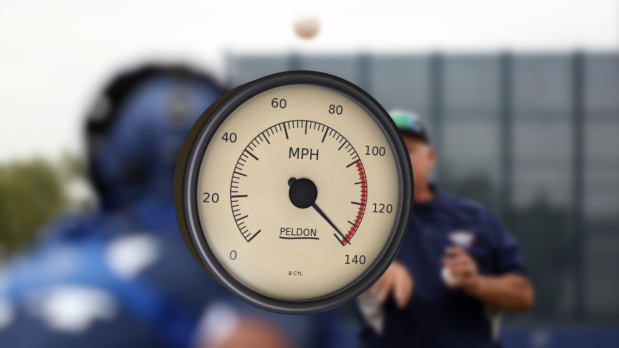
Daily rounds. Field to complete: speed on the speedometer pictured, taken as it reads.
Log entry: 138 mph
